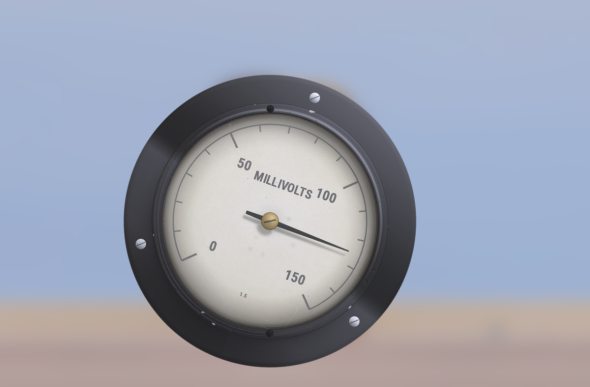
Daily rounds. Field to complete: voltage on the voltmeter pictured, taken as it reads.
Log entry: 125 mV
